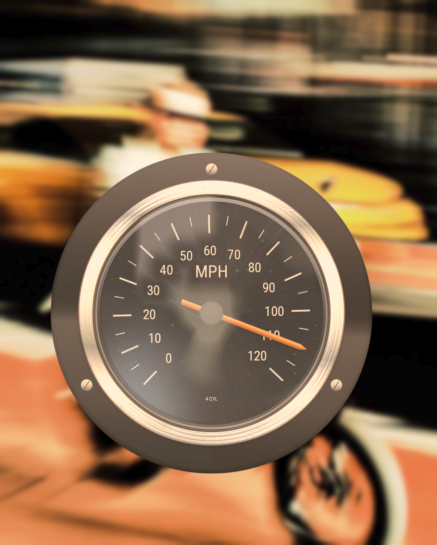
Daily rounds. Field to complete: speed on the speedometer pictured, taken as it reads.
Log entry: 110 mph
